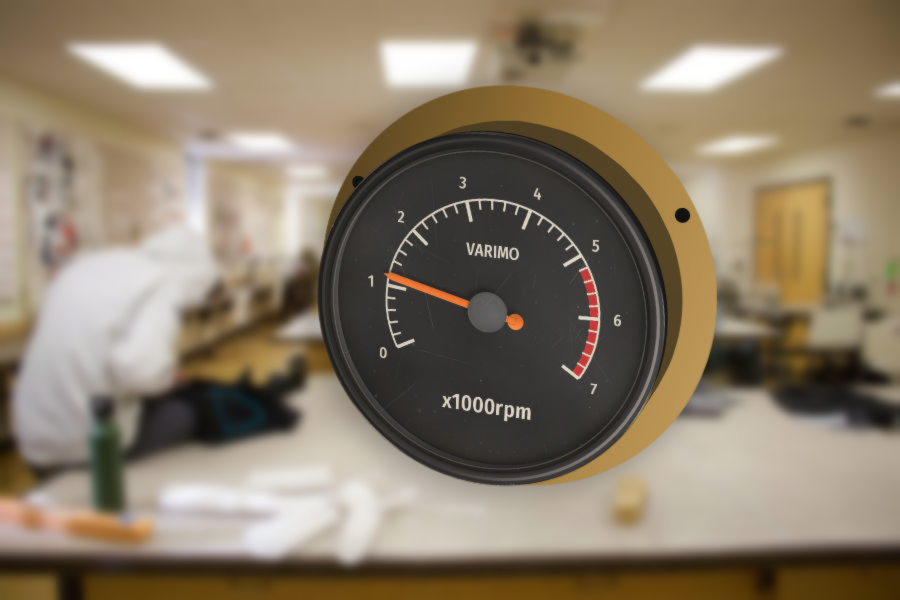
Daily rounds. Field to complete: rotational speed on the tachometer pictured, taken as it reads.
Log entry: 1200 rpm
